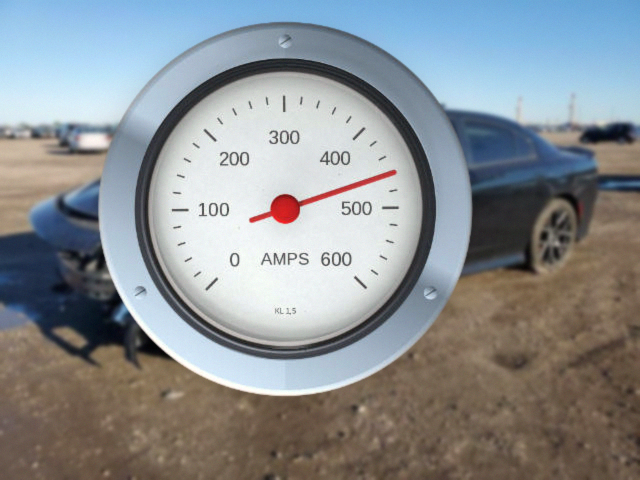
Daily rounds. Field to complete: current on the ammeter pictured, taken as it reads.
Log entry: 460 A
